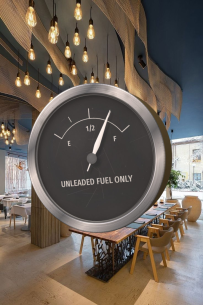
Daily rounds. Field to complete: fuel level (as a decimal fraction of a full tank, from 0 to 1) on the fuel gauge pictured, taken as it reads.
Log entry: 0.75
